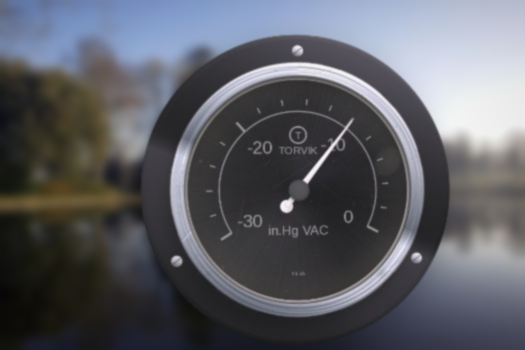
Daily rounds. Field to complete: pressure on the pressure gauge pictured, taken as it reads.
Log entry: -10 inHg
